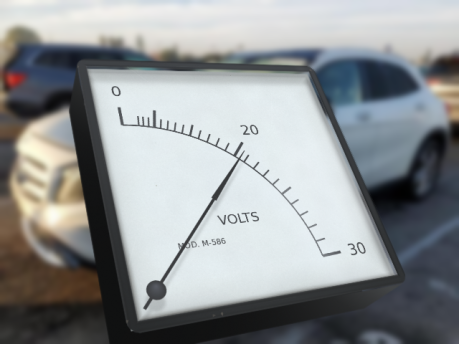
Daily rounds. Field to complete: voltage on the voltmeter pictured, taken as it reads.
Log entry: 20.5 V
